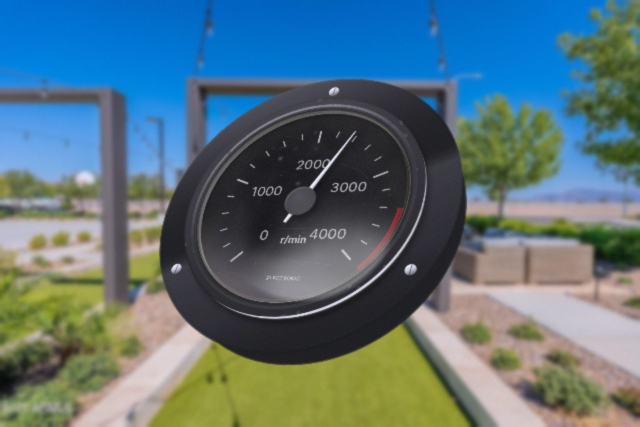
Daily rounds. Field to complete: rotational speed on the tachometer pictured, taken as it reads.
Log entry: 2400 rpm
